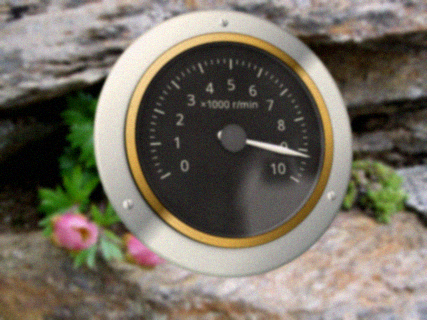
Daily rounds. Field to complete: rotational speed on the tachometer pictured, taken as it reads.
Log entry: 9200 rpm
